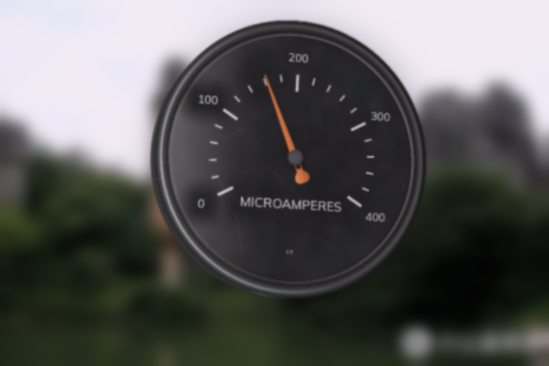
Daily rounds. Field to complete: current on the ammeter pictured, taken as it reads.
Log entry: 160 µA
